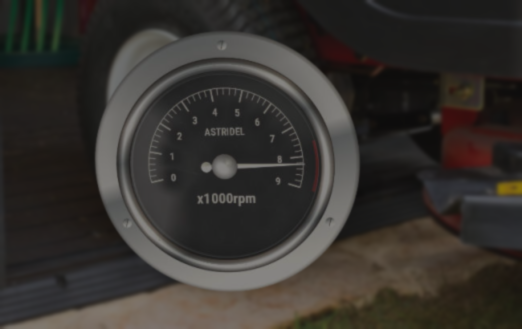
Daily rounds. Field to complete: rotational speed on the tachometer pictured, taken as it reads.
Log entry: 8200 rpm
